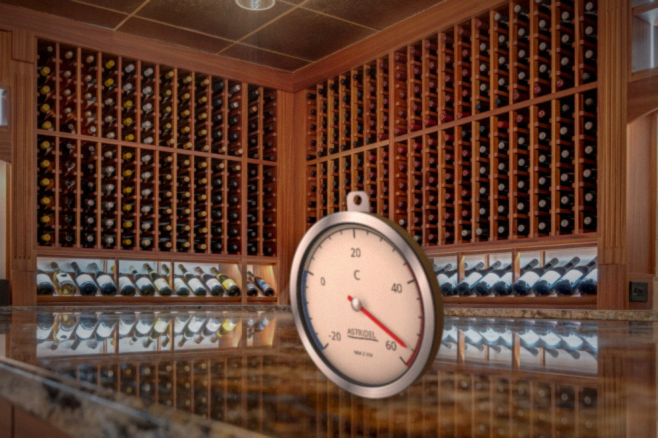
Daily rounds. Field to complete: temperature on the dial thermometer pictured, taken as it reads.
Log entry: 56 °C
